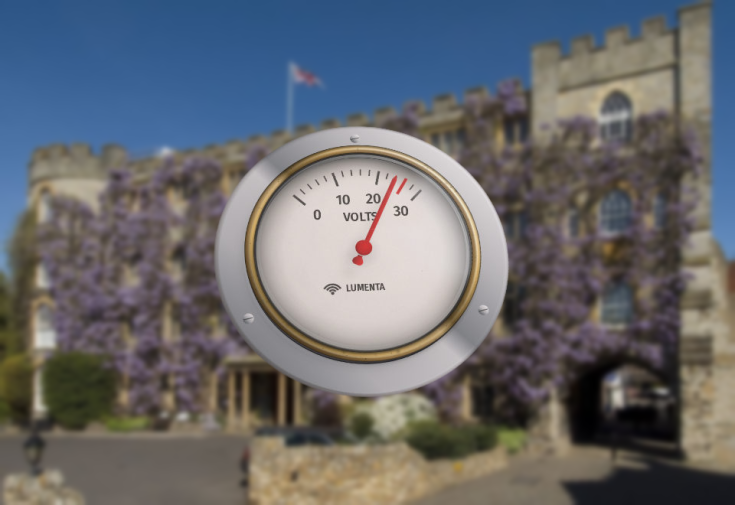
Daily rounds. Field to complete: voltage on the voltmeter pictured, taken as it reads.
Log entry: 24 V
